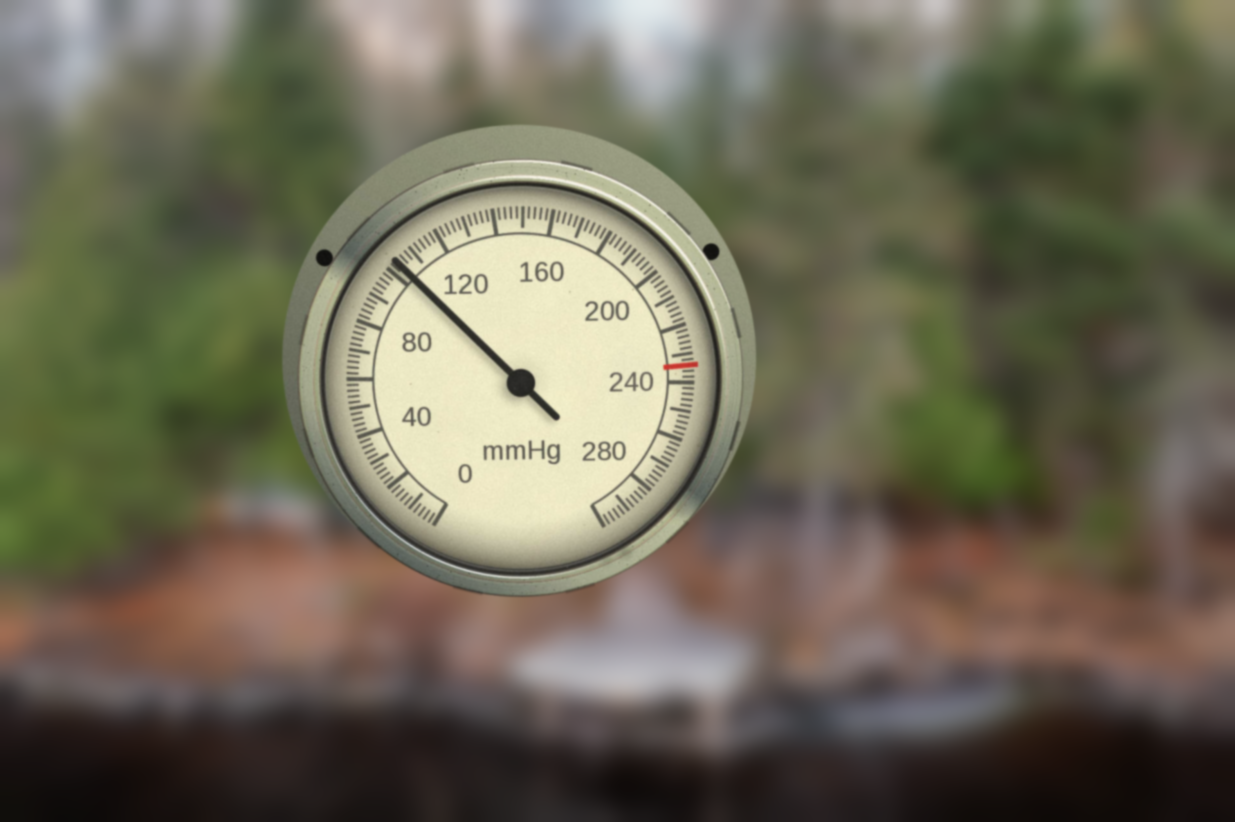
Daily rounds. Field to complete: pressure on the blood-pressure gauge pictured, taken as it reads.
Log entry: 104 mmHg
